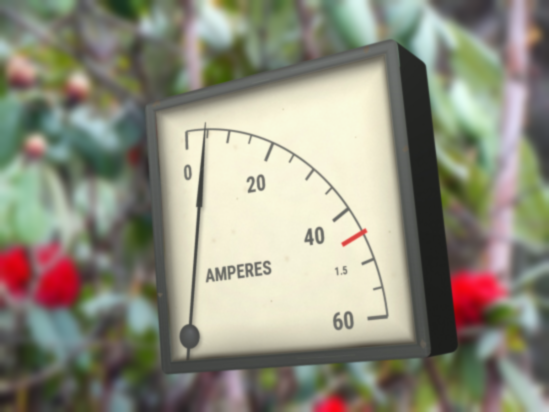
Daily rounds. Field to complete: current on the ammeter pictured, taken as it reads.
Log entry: 5 A
